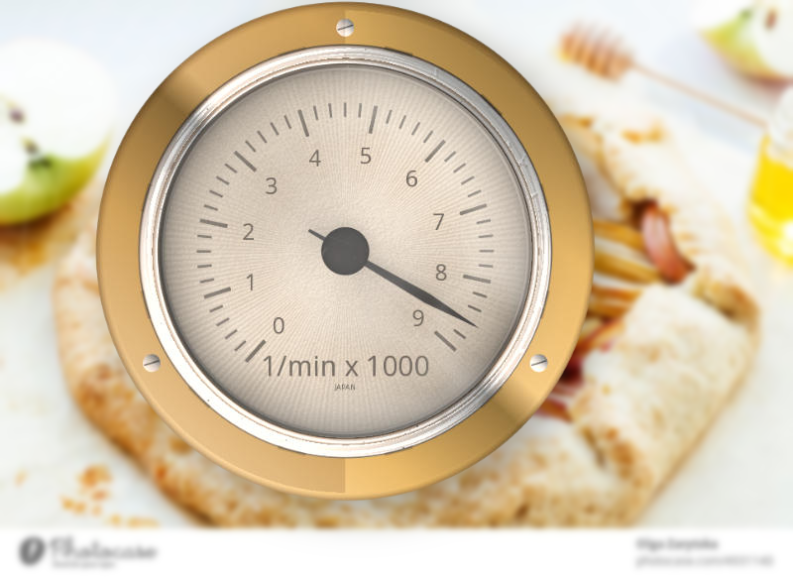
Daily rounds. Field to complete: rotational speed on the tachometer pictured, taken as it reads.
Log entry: 8600 rpm
